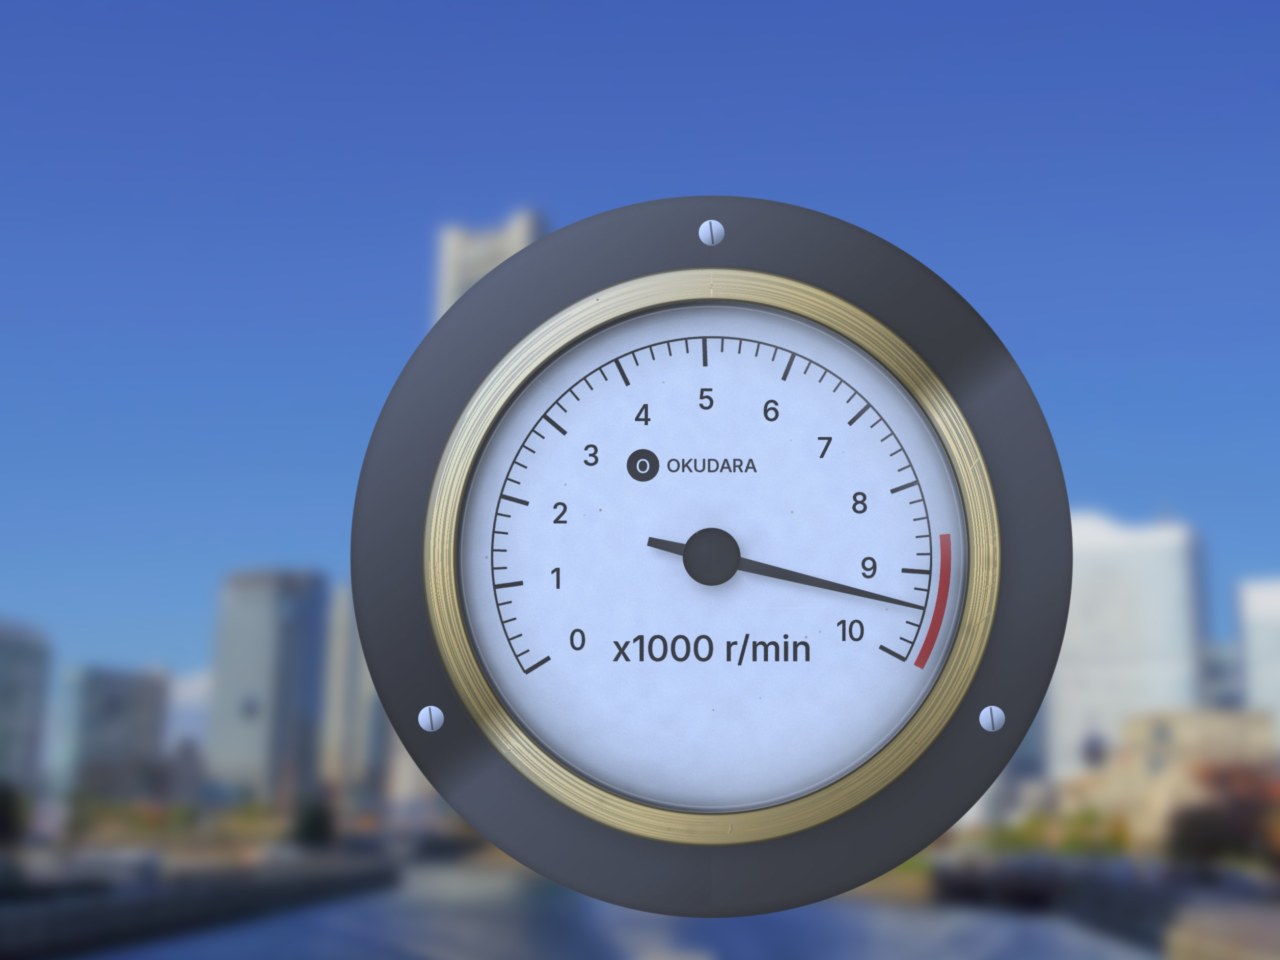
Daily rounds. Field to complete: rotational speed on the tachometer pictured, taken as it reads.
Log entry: 9400 rpm
